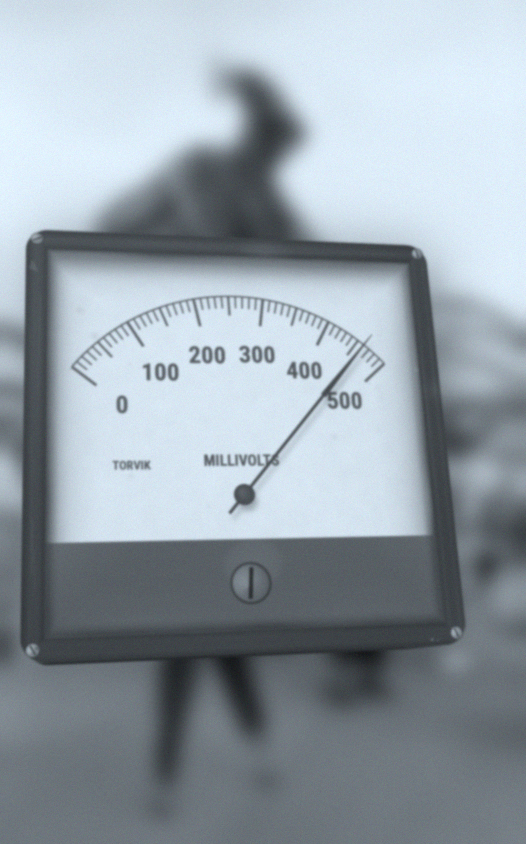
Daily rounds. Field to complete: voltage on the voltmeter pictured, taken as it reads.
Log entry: 460 mV
